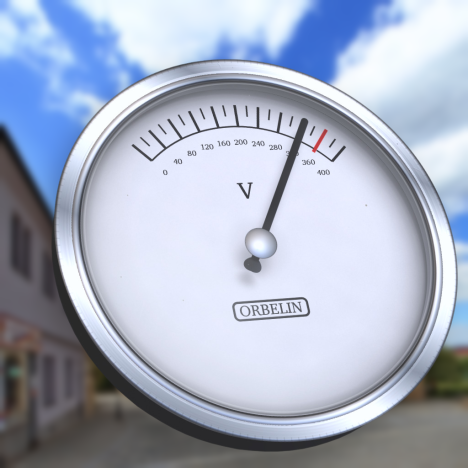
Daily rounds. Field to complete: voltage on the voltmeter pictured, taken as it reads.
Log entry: 320 V
